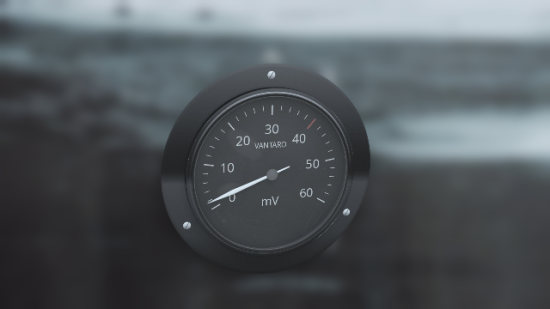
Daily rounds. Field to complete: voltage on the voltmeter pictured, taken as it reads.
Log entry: 2 mV
